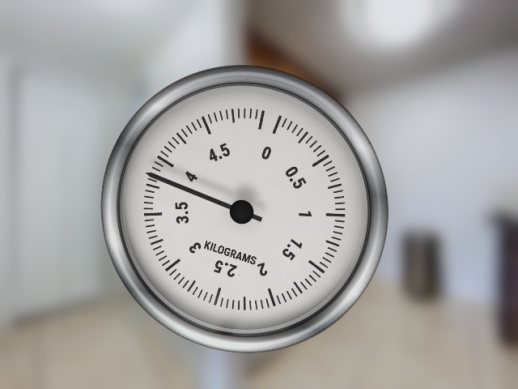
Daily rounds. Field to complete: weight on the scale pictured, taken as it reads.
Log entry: 3.85 kg
